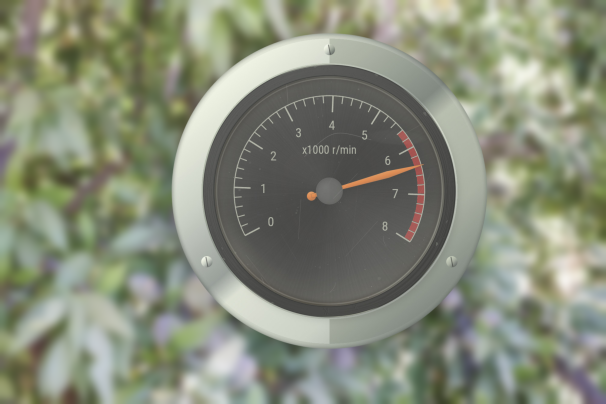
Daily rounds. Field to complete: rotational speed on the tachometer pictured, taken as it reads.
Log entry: 6400 rpm
